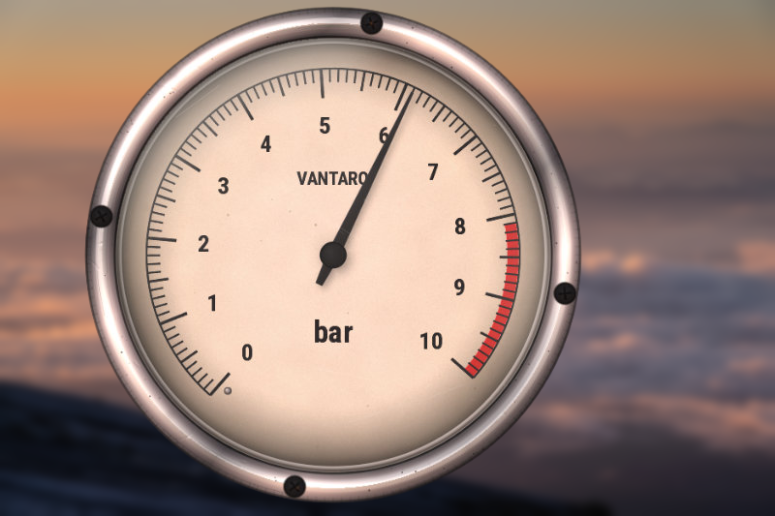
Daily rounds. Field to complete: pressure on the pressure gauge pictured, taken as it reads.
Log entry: 6.1 bar
